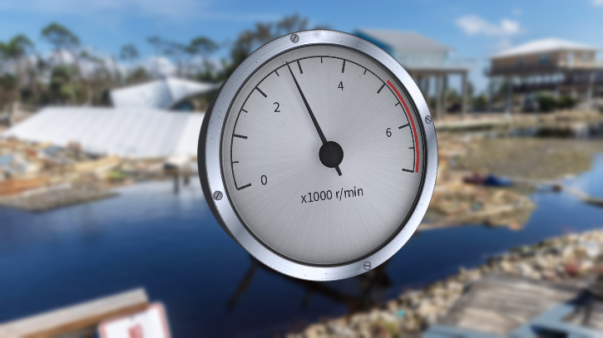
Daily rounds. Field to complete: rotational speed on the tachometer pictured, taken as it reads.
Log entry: 2750 rpm
